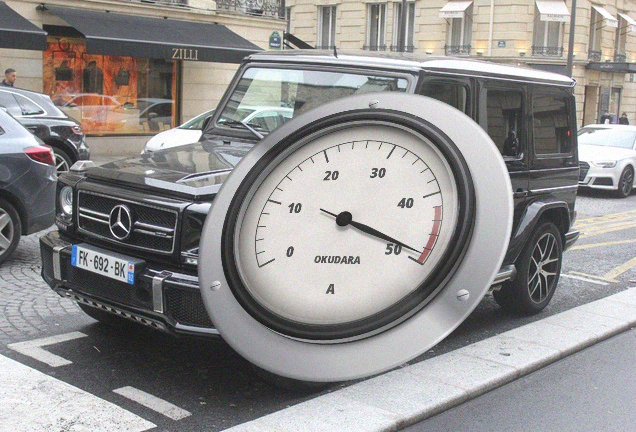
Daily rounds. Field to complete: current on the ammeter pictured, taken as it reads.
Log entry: 49 A
